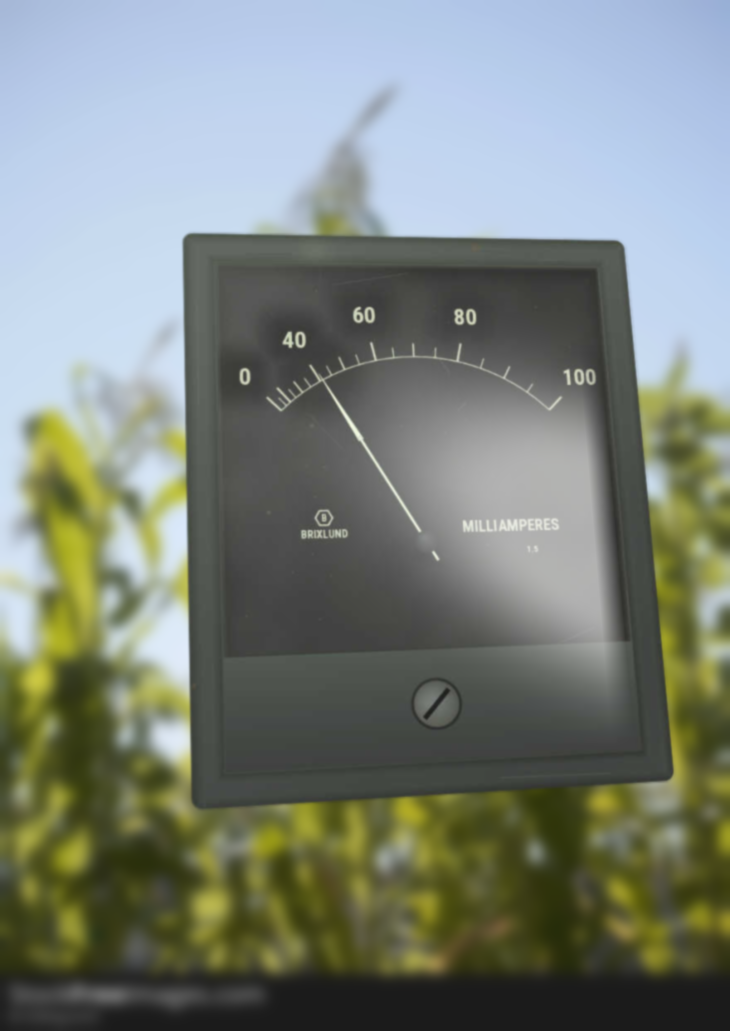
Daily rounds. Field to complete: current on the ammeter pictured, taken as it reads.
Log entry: 40 mA
